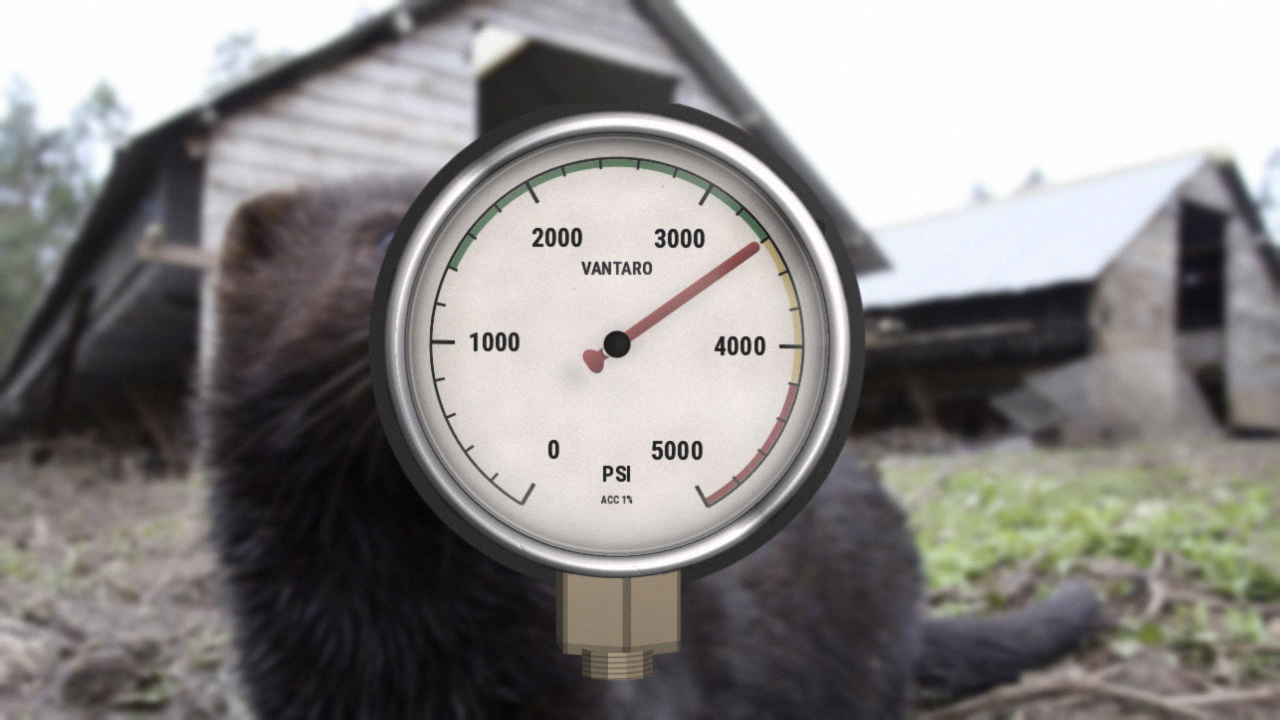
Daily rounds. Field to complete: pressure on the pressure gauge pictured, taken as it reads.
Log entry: 3400 psi
